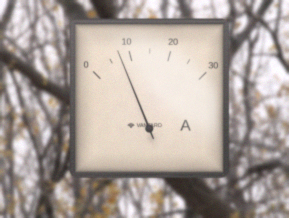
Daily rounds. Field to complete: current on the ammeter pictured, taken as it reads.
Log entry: 7.5 A
